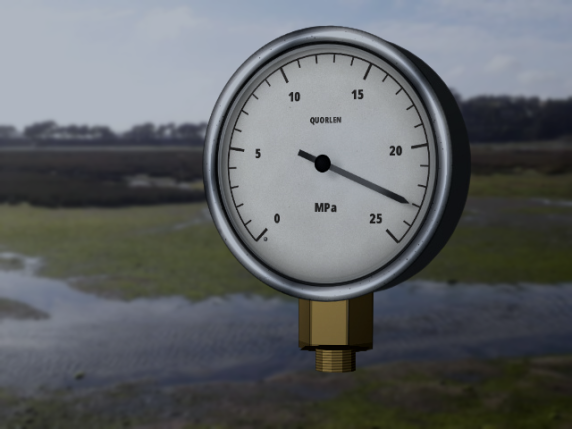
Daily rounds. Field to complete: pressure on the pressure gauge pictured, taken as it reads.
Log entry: 23 MPa
